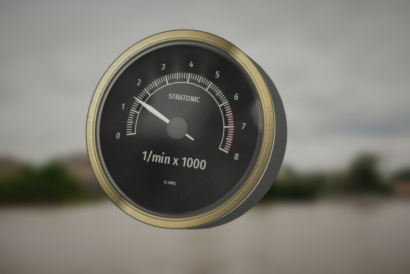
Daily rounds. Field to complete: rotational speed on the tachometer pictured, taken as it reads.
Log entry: 1500 rpm
